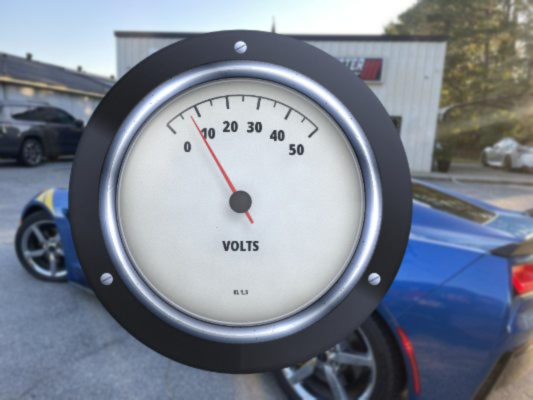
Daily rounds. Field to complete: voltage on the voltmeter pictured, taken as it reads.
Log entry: 7.5 V
